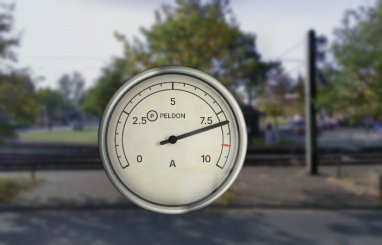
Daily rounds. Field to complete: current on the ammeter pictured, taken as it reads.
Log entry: 8 A
